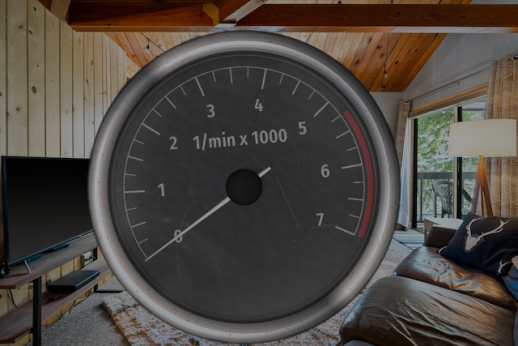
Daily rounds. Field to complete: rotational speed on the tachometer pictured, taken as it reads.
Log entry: 0 rpm
